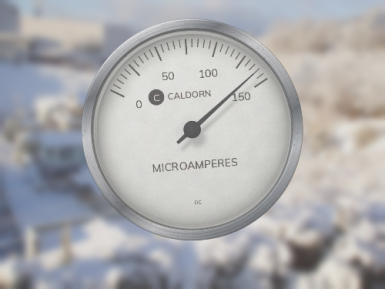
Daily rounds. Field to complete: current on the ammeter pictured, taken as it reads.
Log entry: 140 µA
